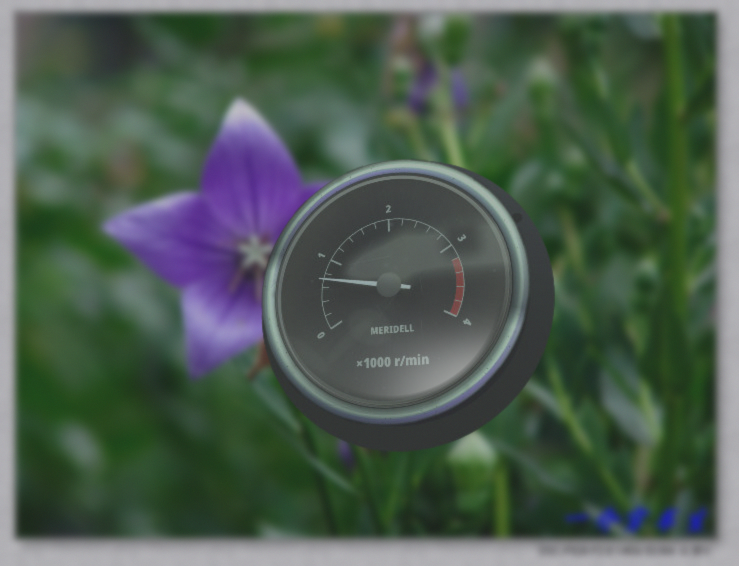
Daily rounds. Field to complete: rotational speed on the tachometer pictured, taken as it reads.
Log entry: 700 rpm
